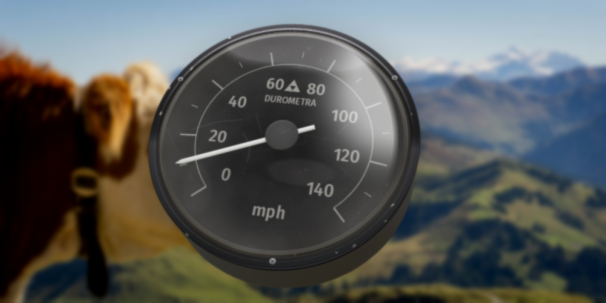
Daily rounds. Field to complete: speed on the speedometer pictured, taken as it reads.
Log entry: 10 mph
